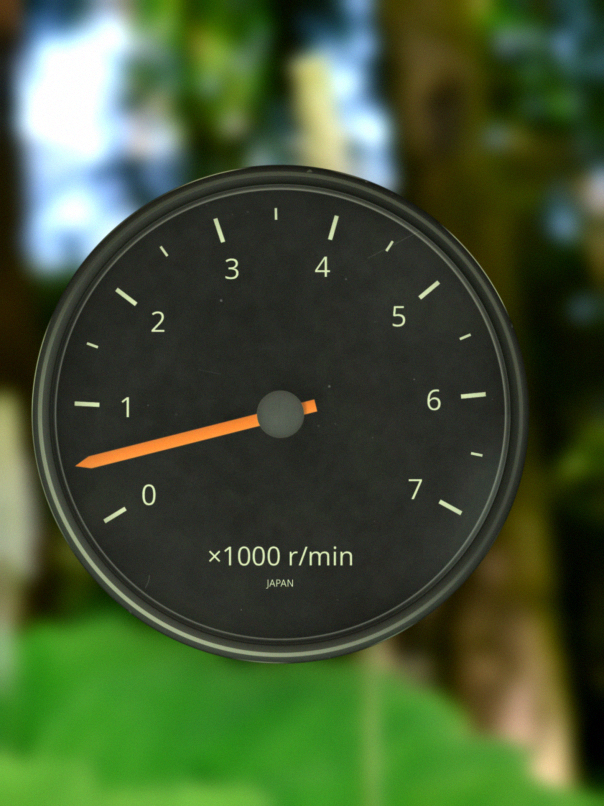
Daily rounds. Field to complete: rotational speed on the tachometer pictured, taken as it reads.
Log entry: 500 rpm
